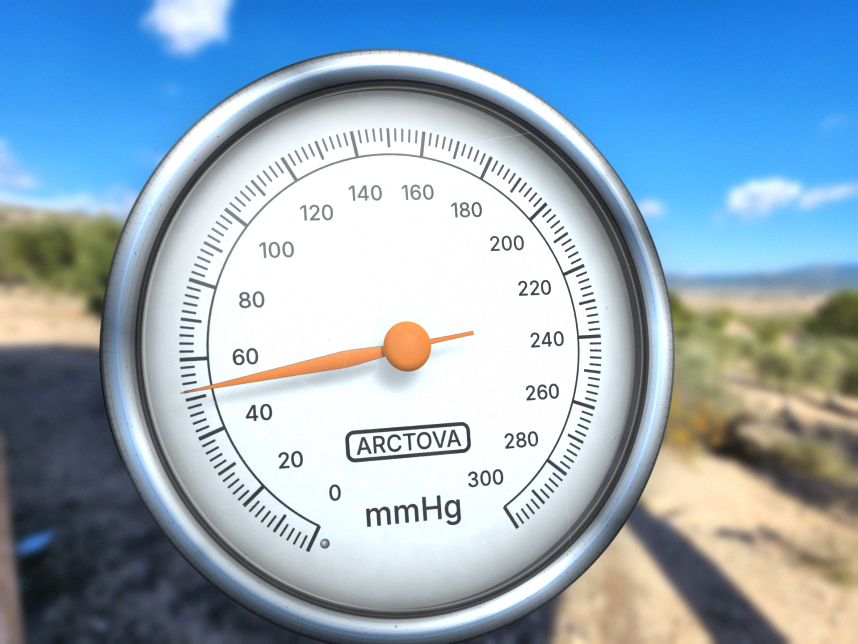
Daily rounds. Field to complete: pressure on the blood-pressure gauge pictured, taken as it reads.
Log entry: 52 mmHg
